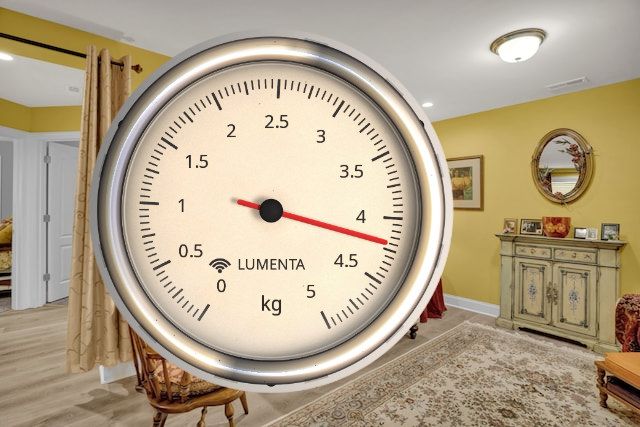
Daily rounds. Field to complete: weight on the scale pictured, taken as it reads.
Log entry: 4.2 kg
